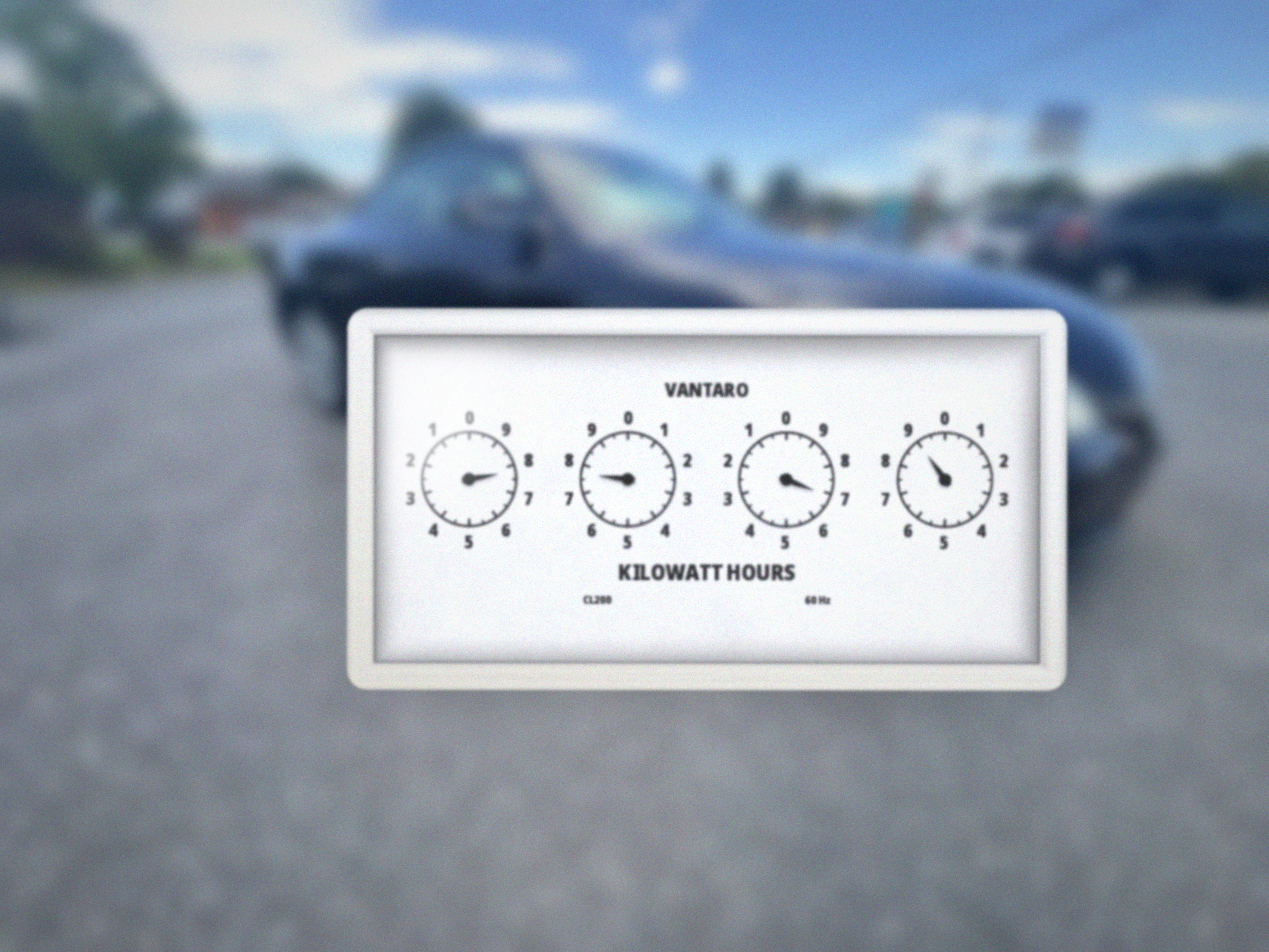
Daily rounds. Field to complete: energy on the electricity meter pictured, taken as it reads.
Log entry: 7769 kWh
